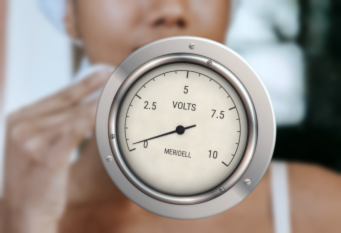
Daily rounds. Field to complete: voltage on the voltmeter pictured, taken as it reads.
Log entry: 0.25 V
